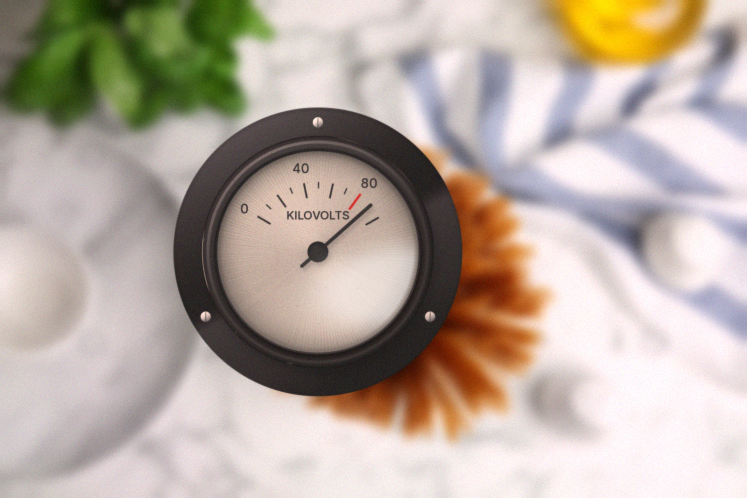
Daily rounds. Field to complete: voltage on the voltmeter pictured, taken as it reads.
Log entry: 90 kV
